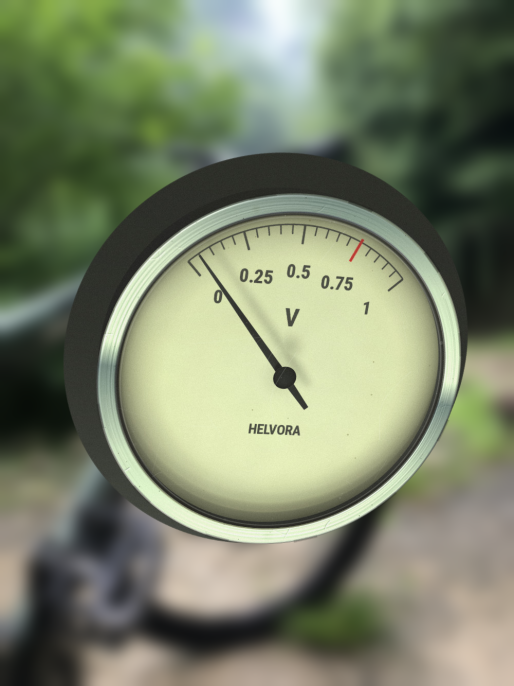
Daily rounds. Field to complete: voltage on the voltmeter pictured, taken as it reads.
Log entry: 0.05 V
